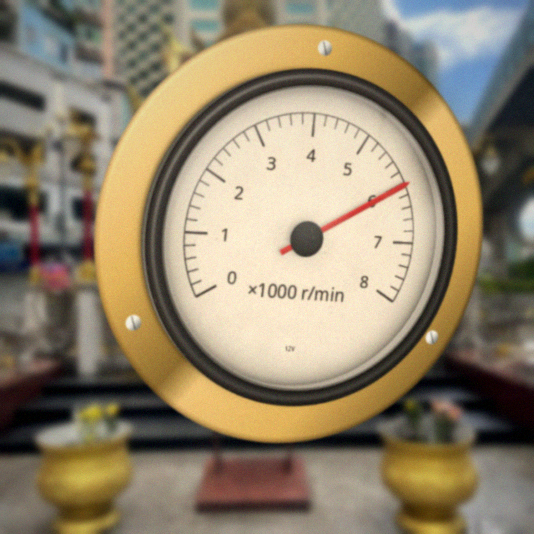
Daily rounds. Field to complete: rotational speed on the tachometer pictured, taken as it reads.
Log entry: 6000 rpm
